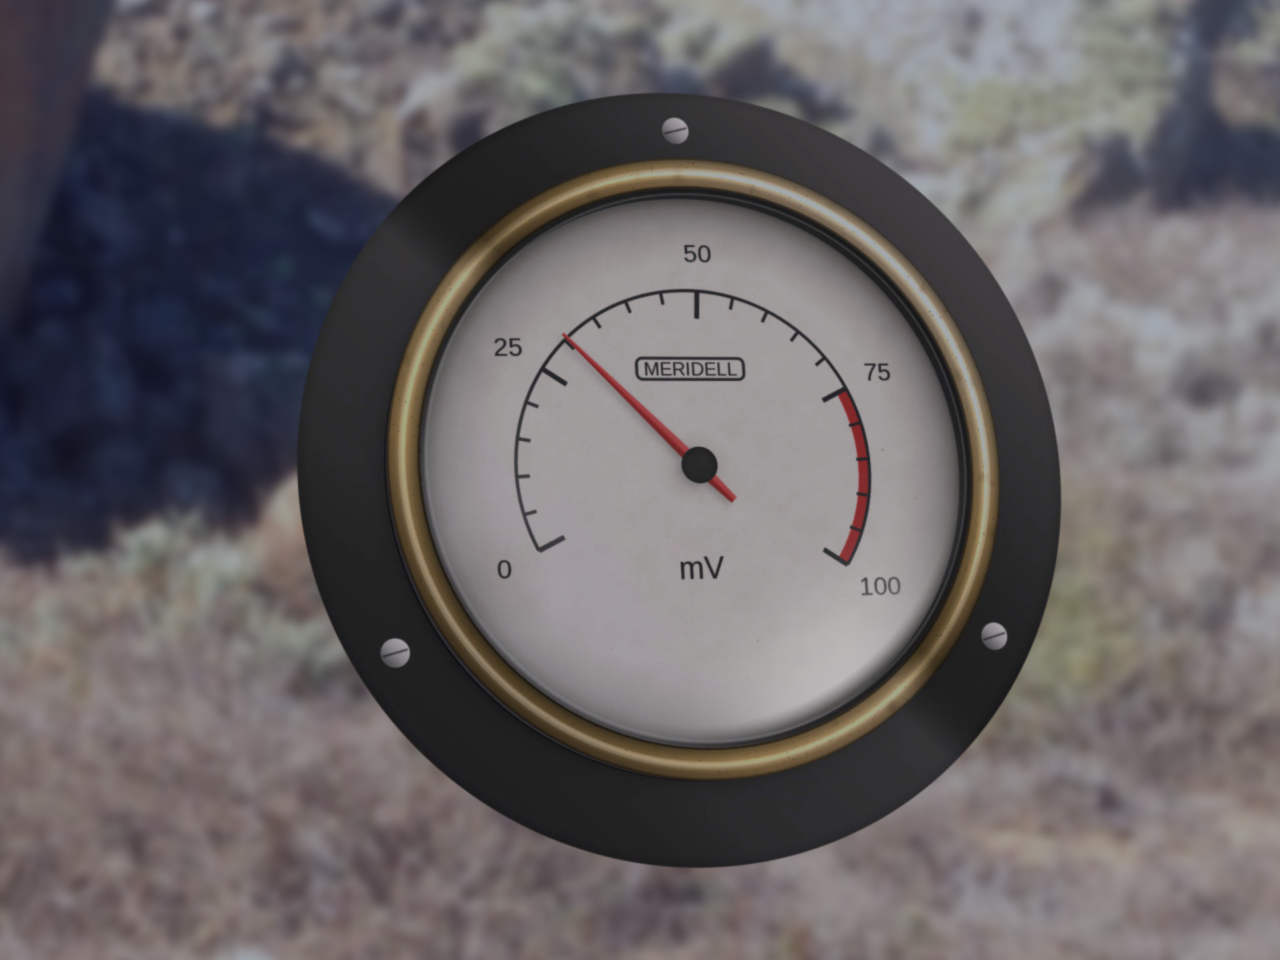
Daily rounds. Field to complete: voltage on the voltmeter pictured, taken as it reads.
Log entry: 30 mV
